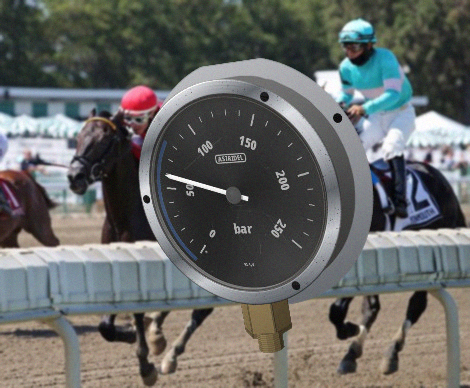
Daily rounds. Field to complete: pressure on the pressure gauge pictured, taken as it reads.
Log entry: 60 bar
